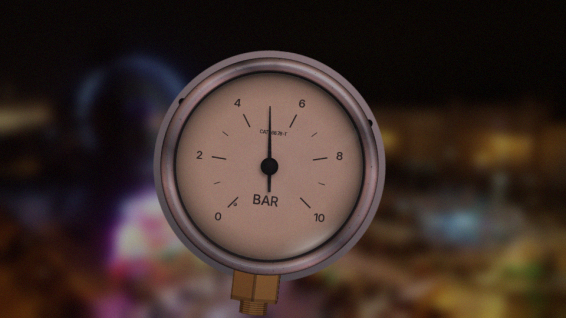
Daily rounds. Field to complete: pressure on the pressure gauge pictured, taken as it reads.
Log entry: 5 bar
